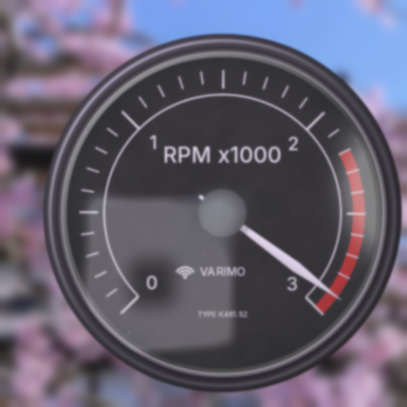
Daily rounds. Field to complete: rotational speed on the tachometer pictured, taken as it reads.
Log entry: 2900 rpm
